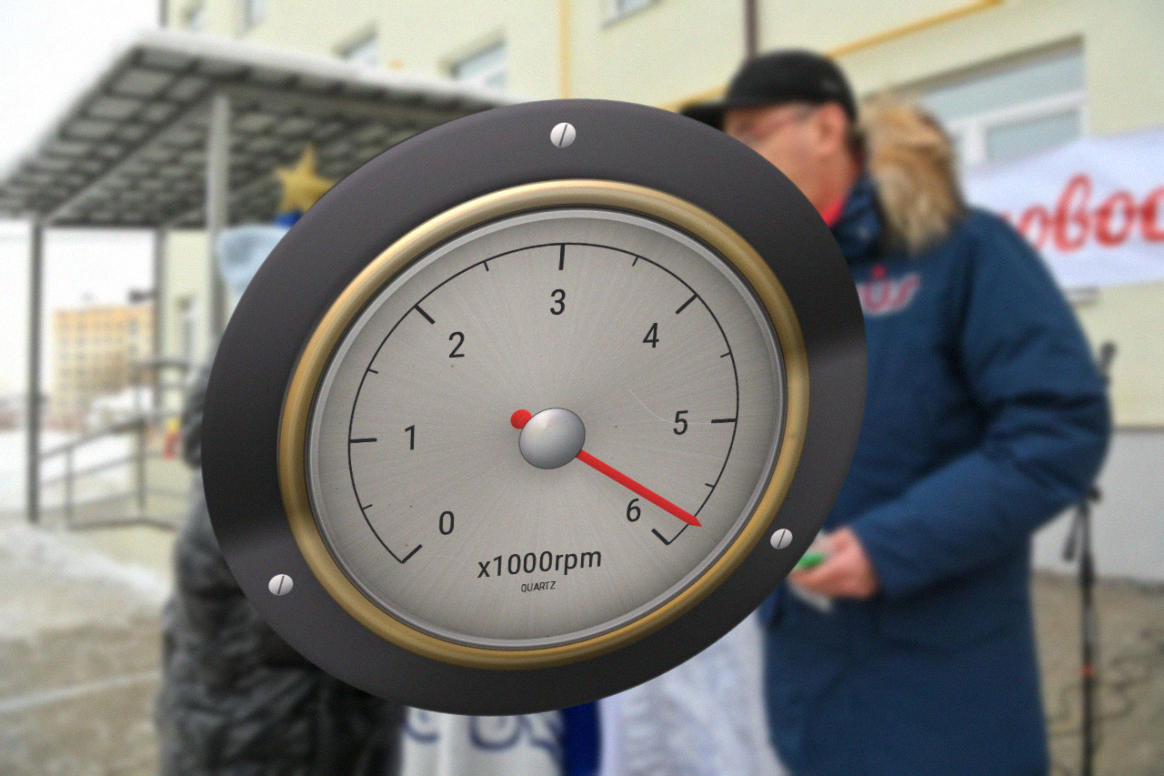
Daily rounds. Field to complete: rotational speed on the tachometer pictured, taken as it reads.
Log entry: 5750 rpm
